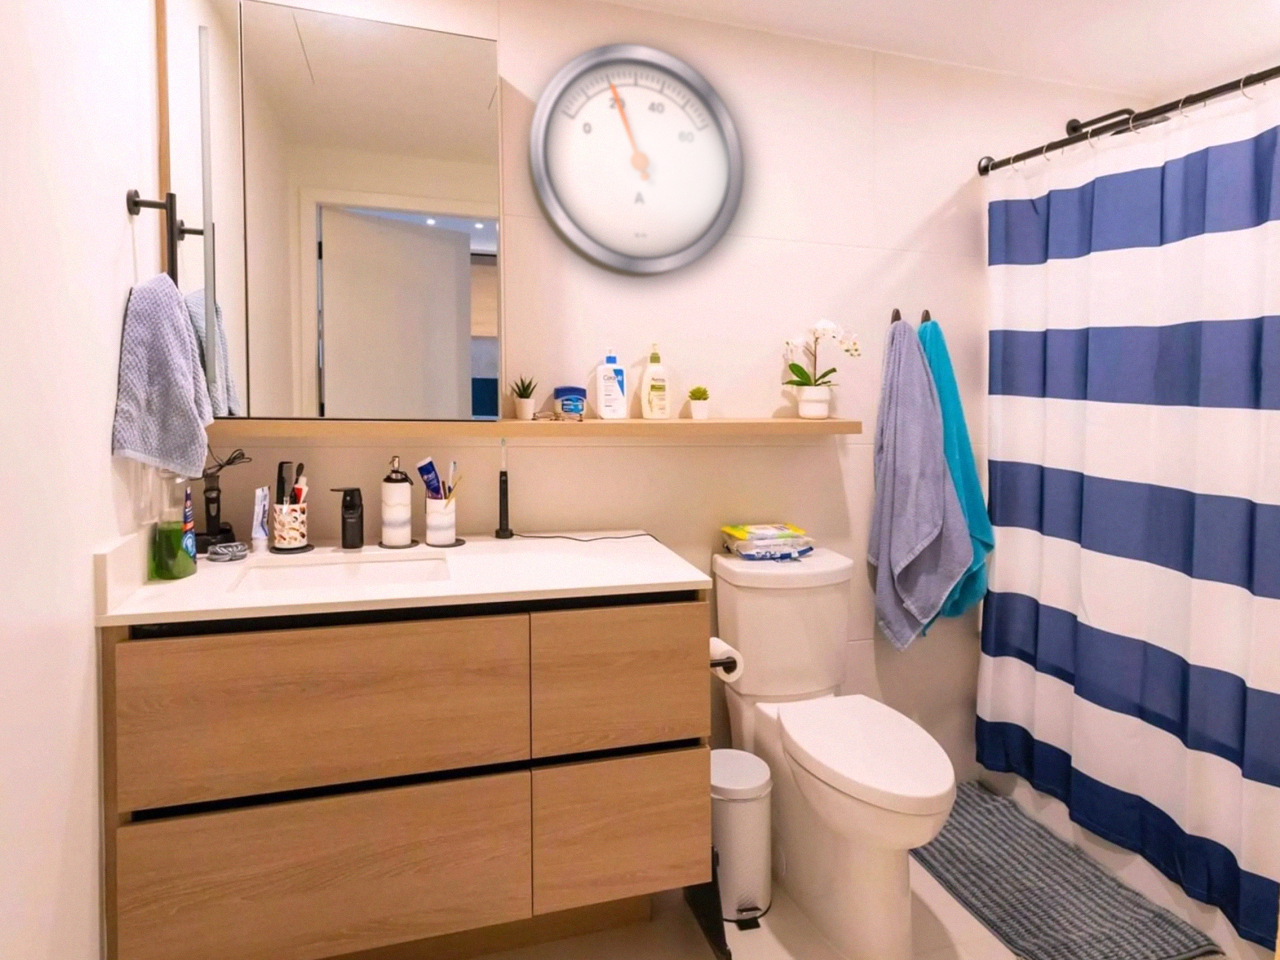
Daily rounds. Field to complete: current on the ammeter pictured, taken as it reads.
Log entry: 20 A
